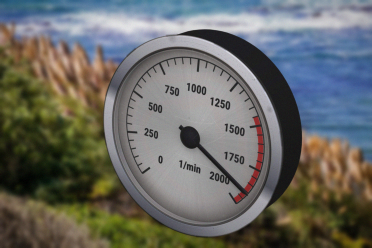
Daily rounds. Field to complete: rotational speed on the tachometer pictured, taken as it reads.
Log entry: 1900 rpm
